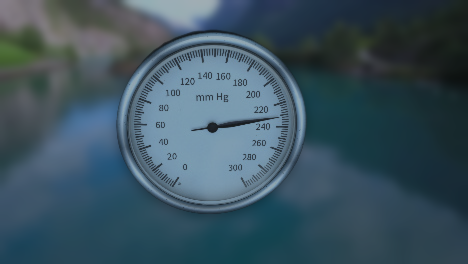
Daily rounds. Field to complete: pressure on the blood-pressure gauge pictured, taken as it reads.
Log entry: 230 mmHg
